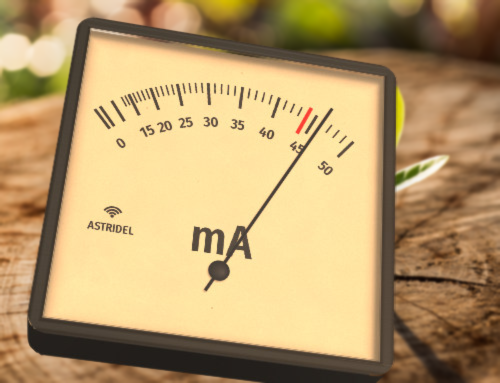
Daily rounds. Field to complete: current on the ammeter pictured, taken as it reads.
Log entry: 46 mA
